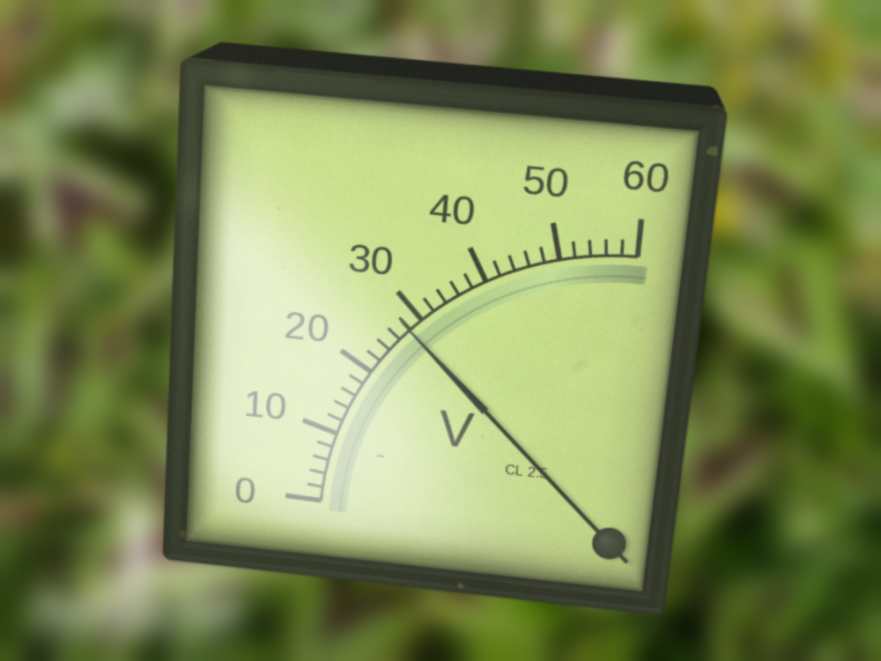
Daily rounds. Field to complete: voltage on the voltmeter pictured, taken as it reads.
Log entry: 28 V
